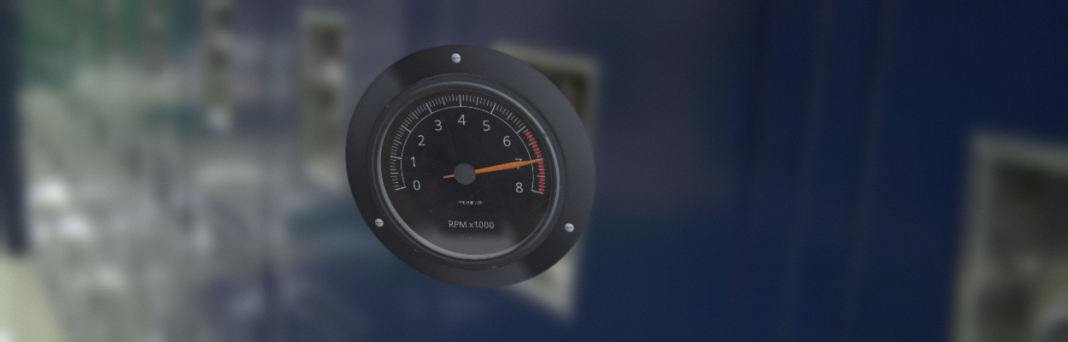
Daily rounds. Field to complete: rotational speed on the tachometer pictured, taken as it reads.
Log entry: 7000 rpm
